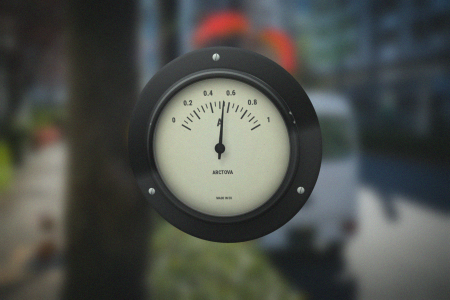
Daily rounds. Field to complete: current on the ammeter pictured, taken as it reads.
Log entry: 0.55 A
